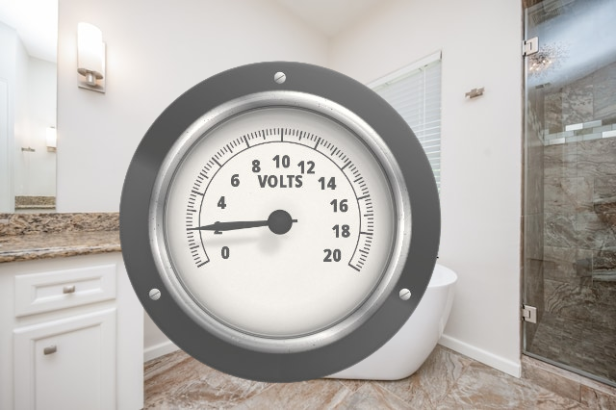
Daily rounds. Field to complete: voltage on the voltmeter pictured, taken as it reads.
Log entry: 2 V
